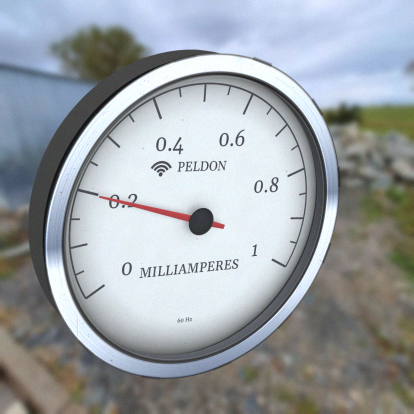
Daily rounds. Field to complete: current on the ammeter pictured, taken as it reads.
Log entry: 0.2 mA
